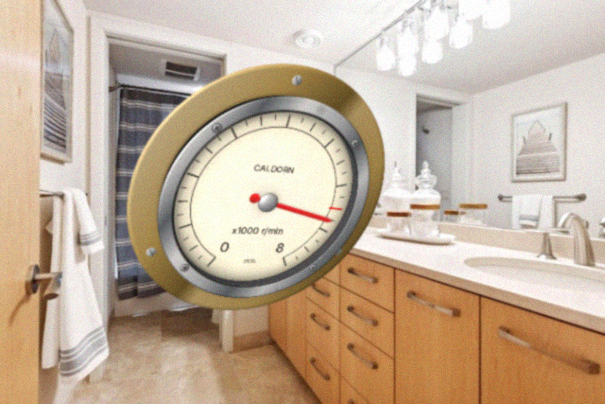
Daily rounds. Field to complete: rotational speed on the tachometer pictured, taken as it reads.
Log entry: 6750 rpm
